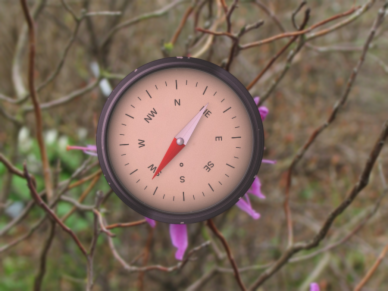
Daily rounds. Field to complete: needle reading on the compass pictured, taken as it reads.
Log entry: 220 °
